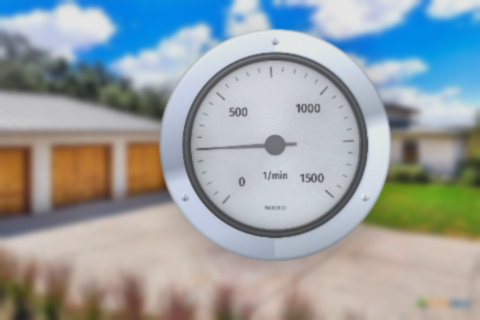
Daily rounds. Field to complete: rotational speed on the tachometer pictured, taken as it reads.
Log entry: 250 rpm
